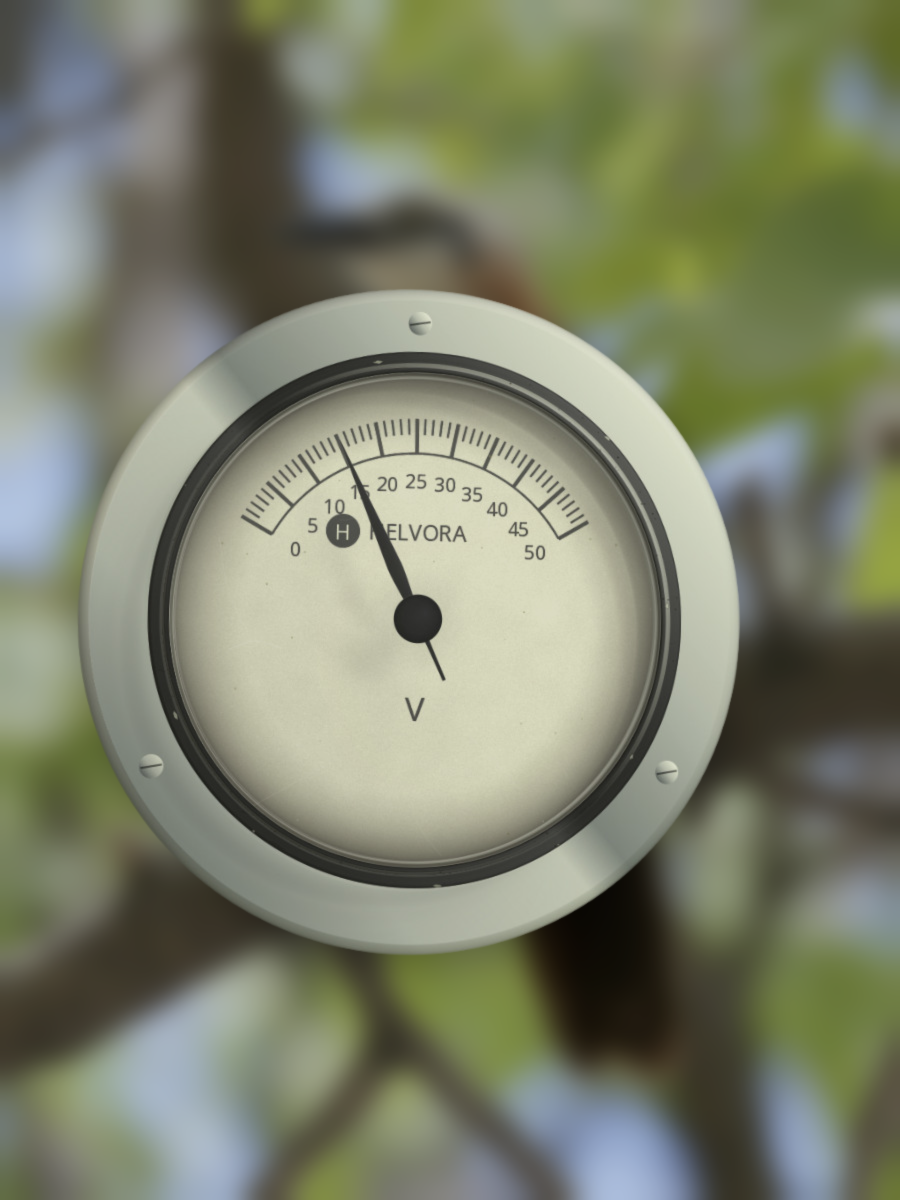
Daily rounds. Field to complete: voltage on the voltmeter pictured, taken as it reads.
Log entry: 15 V
